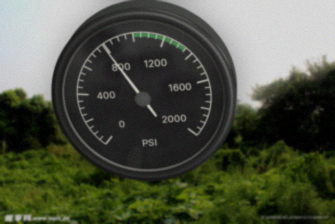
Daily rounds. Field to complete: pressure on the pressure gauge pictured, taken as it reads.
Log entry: 800 psi
